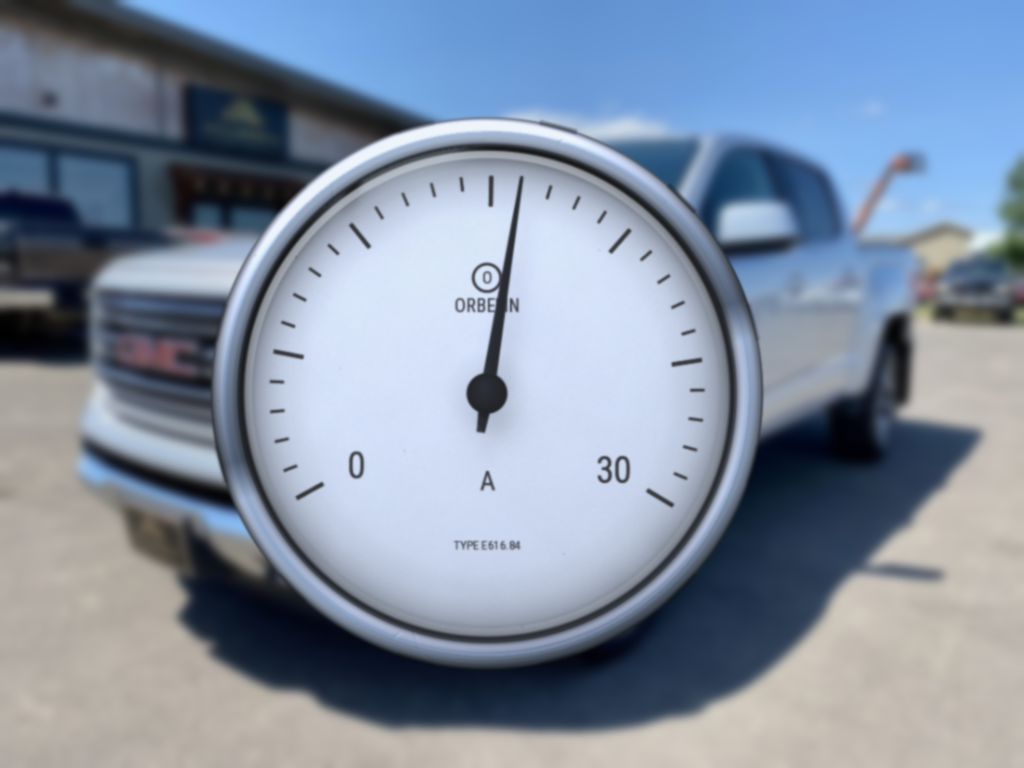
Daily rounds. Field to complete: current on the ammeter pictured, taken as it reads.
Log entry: 16 A
